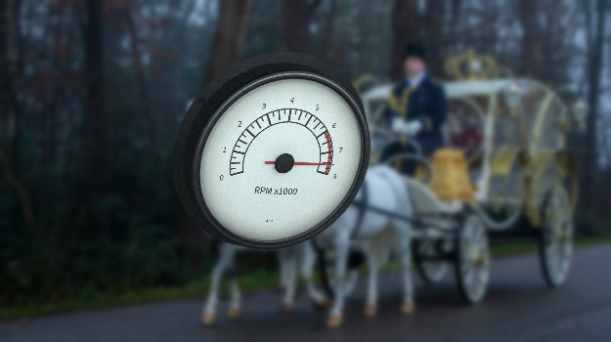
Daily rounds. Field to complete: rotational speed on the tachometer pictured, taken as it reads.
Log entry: 7500 rpm
